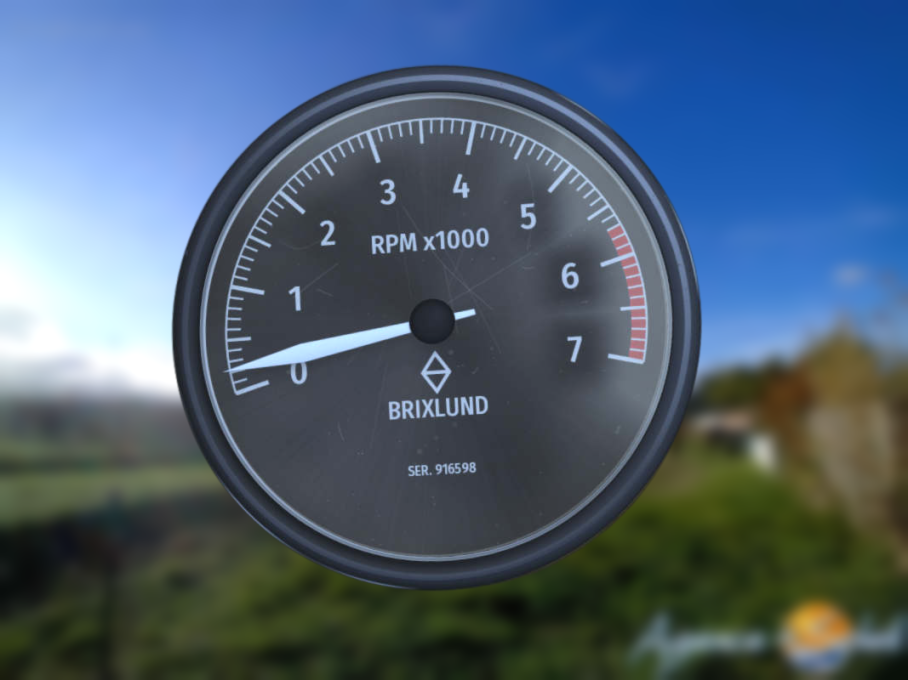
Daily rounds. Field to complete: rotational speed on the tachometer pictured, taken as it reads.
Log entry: 200 rpm
